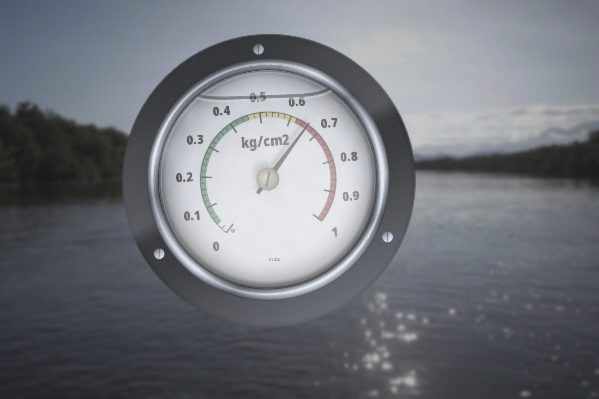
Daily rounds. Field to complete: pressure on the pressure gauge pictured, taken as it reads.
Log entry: 0.66 kg/cm²
